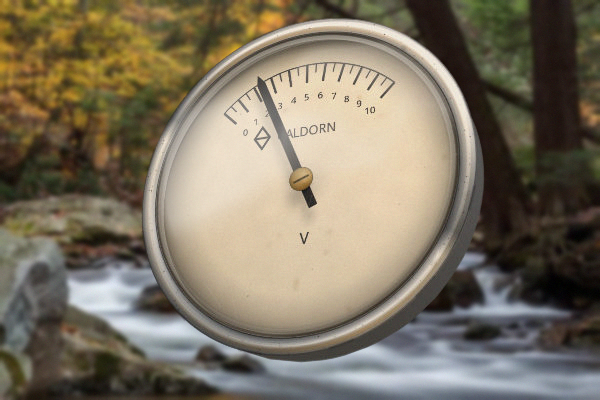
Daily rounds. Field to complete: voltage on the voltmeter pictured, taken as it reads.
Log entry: 2.5 V
